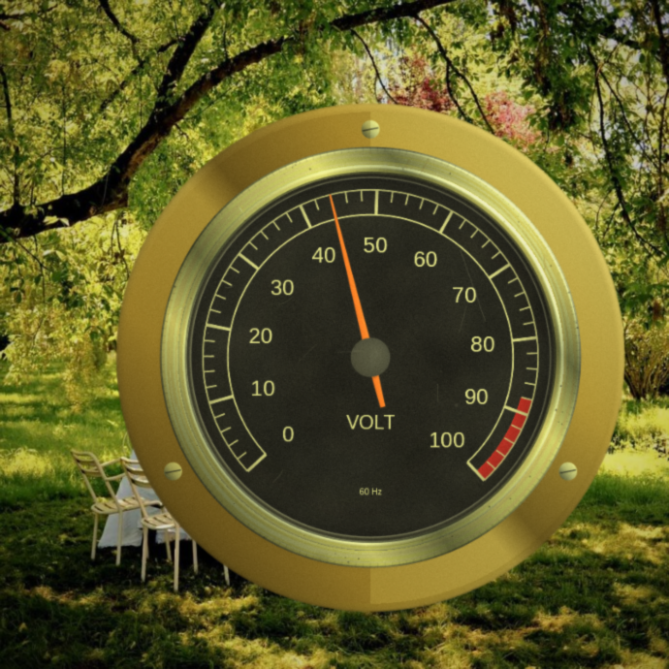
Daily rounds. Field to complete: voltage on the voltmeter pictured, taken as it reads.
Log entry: 44 V
